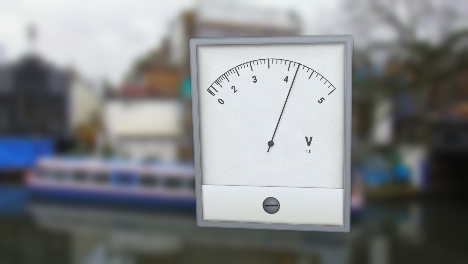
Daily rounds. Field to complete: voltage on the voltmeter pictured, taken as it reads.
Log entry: 4.2 V
